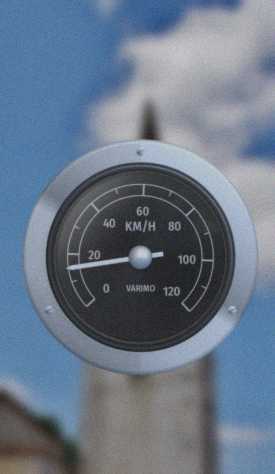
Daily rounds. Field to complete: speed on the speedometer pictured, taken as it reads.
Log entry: 15 km/h
